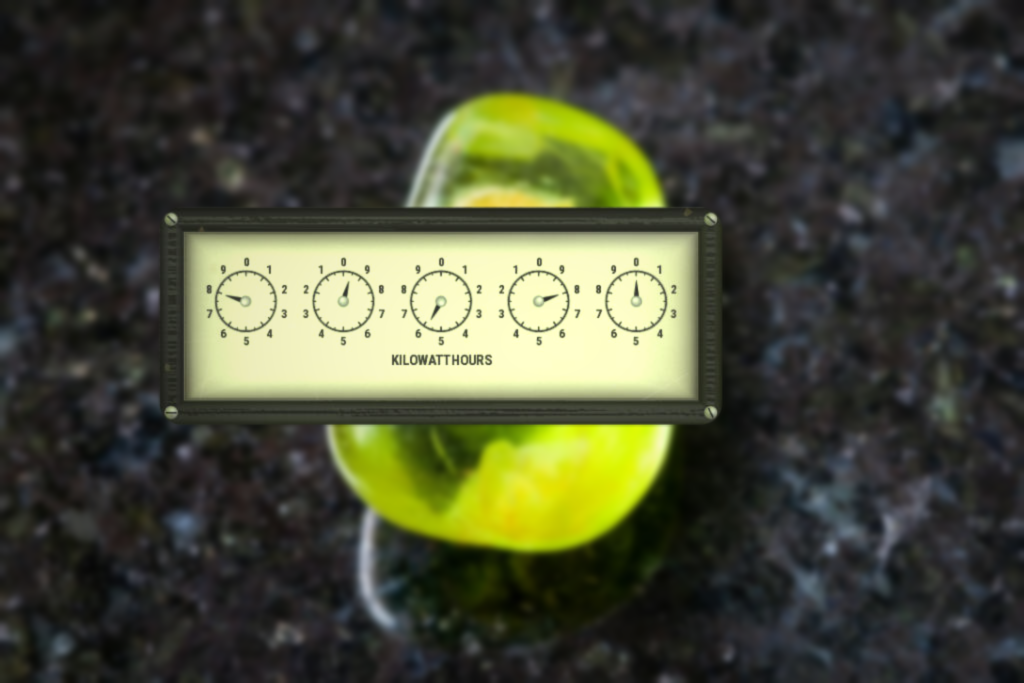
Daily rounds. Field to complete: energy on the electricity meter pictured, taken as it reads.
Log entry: 79580 kWh
